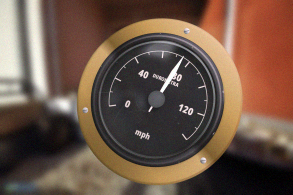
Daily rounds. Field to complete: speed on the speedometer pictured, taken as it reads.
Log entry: 75 mph
